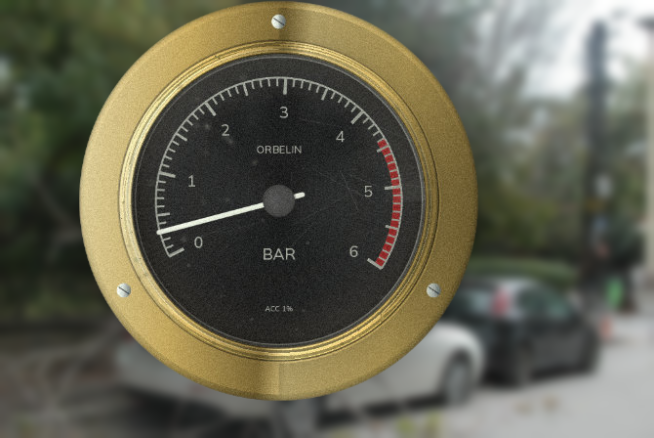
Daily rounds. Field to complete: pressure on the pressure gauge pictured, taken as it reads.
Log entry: 0.3 bar
